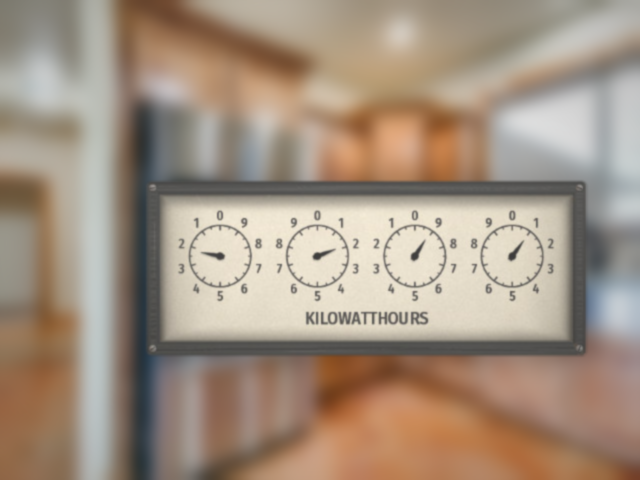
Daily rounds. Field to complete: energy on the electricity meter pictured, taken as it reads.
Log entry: 2191 kWh
